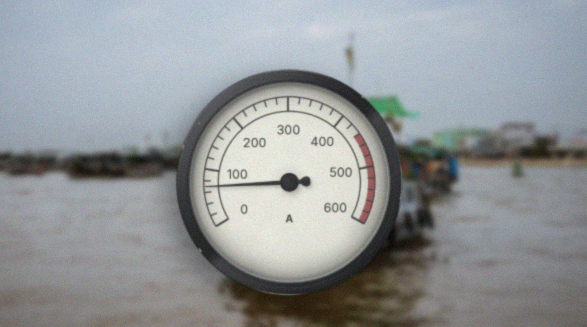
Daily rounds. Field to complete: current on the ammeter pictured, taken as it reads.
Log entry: 70 A
